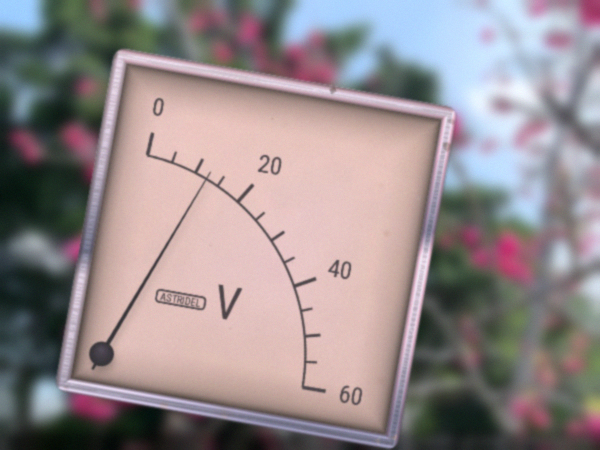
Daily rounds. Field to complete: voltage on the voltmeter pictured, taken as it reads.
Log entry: 12.5 V
